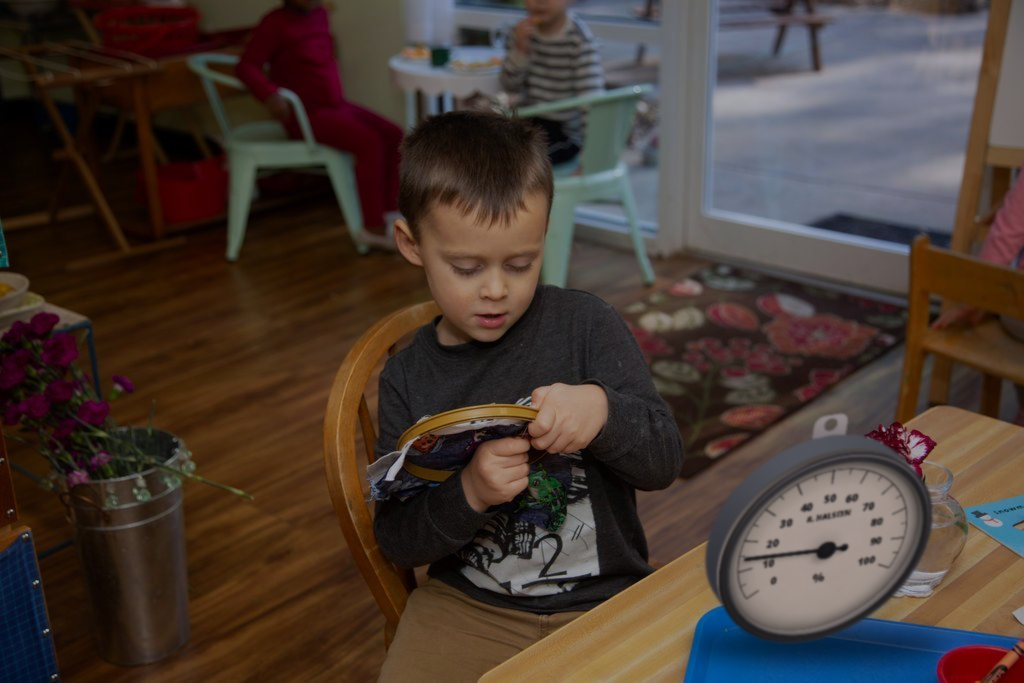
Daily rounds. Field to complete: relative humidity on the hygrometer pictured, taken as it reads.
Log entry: 15 %
